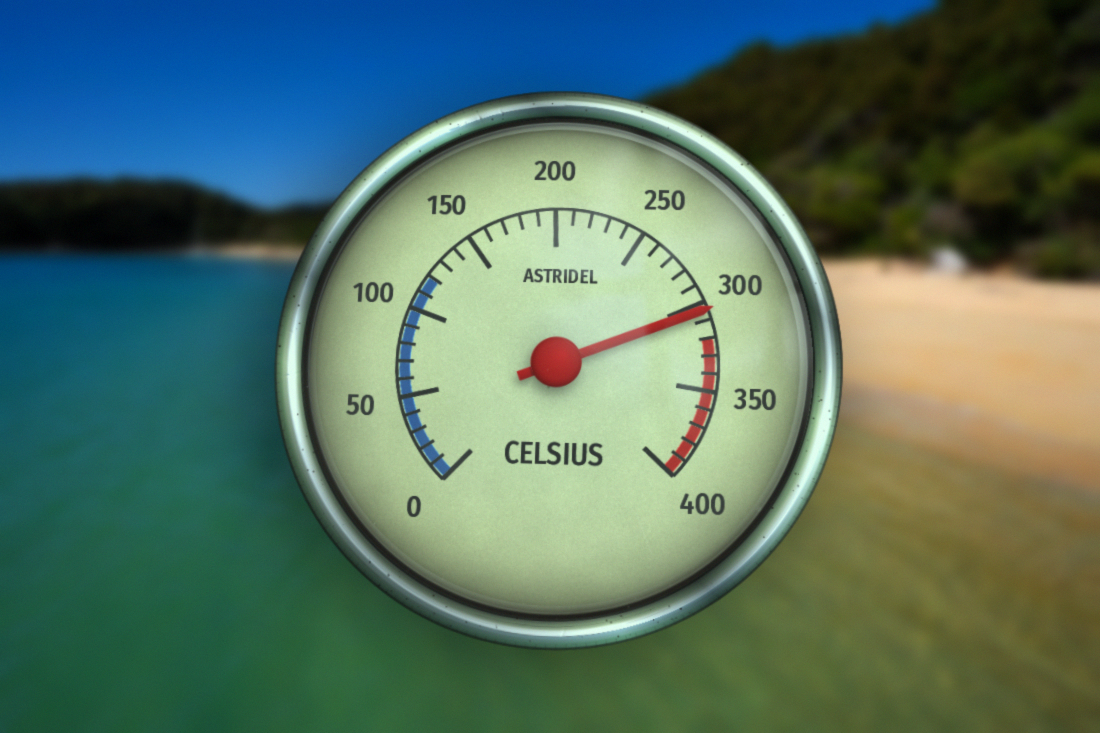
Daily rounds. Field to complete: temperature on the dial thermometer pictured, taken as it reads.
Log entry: 305 °C
